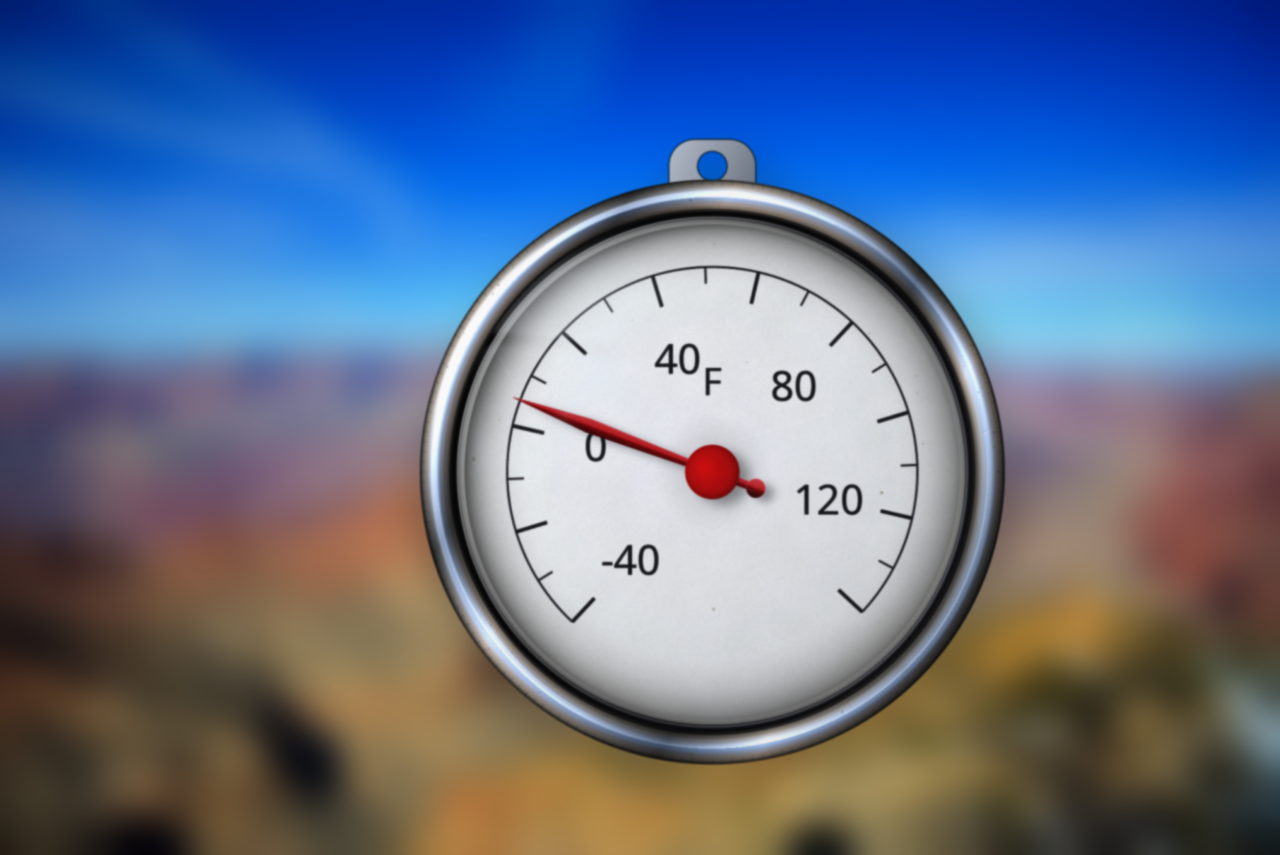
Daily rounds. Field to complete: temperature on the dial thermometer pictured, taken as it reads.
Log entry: 5 °F
